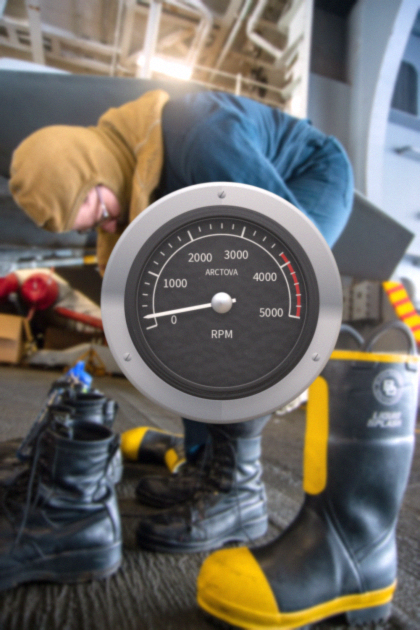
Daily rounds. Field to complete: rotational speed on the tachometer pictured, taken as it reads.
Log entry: 200 rpm
